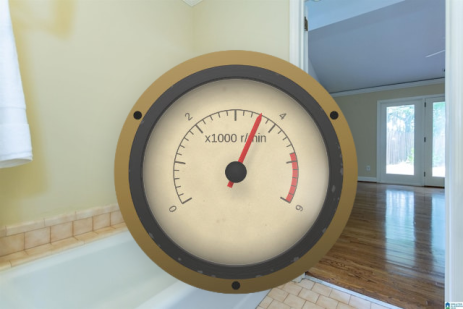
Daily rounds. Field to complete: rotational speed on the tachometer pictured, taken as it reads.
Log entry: 3600 rpm
